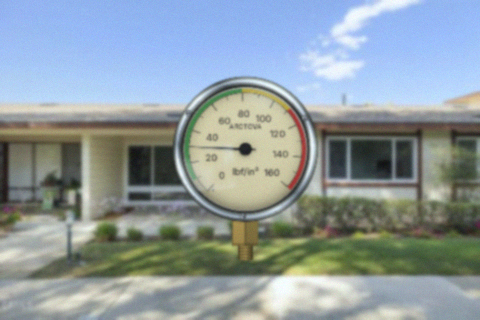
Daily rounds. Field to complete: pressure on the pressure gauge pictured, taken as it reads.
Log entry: 30 psi
